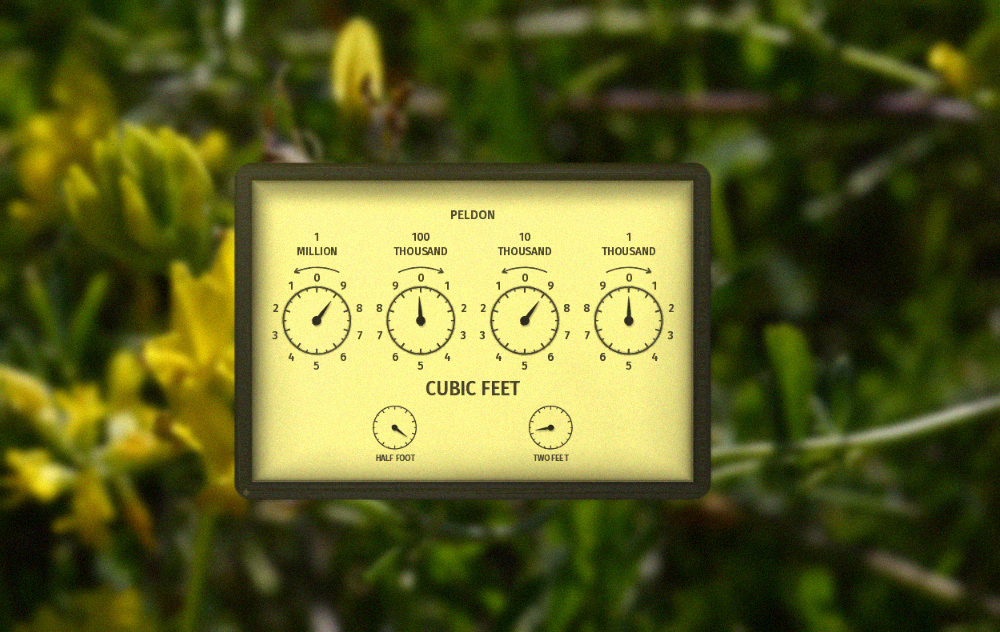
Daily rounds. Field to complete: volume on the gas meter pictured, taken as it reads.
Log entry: 899000 ft³
